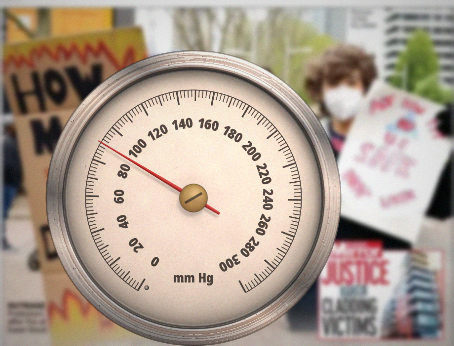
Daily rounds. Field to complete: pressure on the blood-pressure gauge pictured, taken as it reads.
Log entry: 90 mmHg
